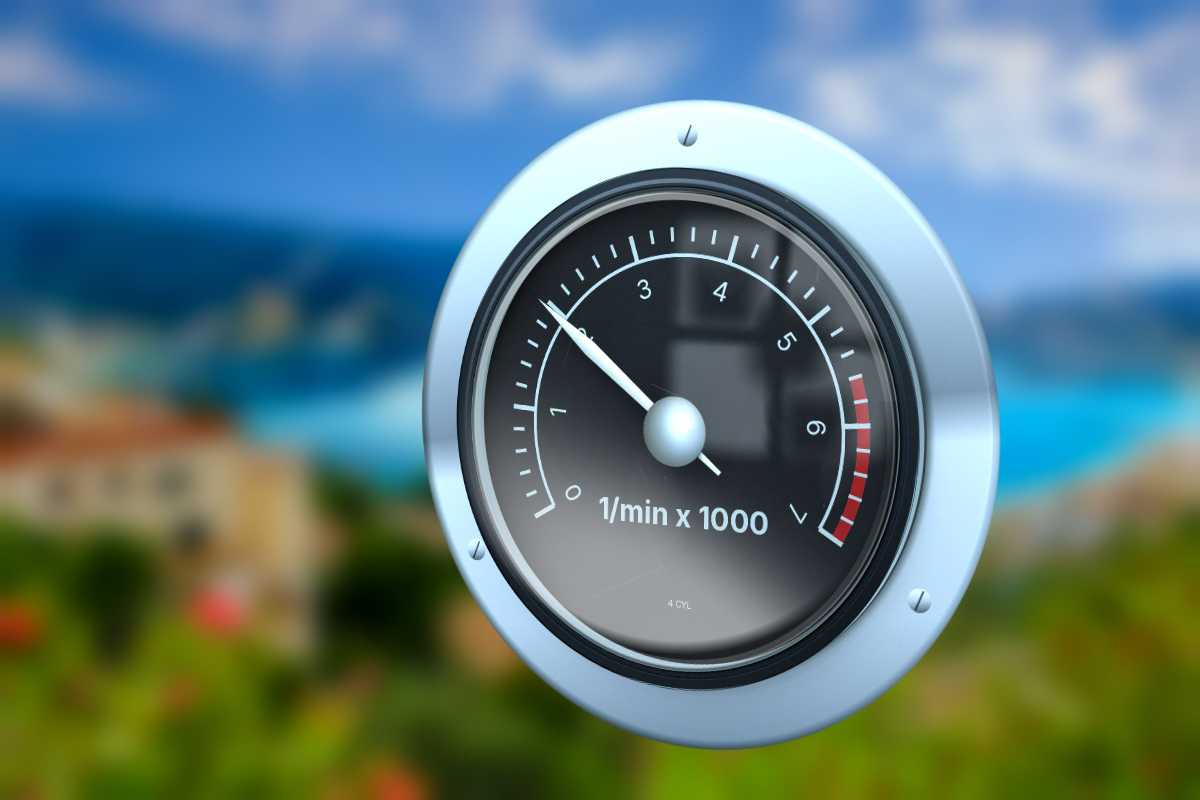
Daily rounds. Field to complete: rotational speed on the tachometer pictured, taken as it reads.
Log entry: 2000 rpm
